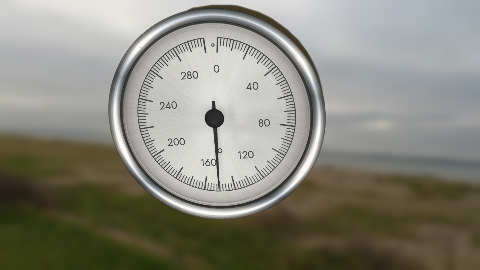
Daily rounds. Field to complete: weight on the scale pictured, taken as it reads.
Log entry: 150 lb
